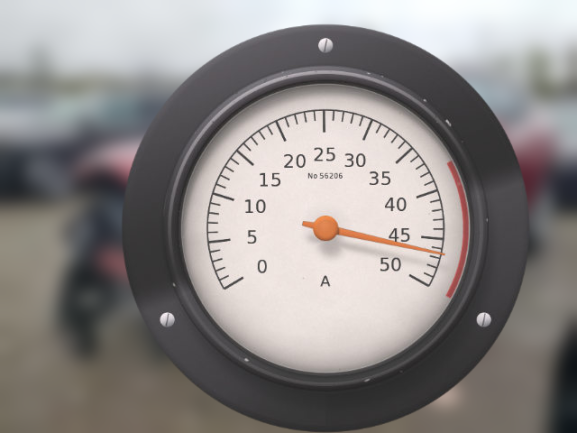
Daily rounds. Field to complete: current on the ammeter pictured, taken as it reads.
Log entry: 46.5 A
